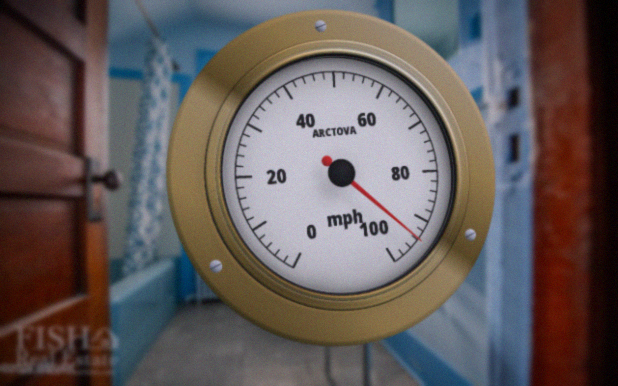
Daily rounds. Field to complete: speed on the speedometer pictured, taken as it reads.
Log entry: 94 mph
